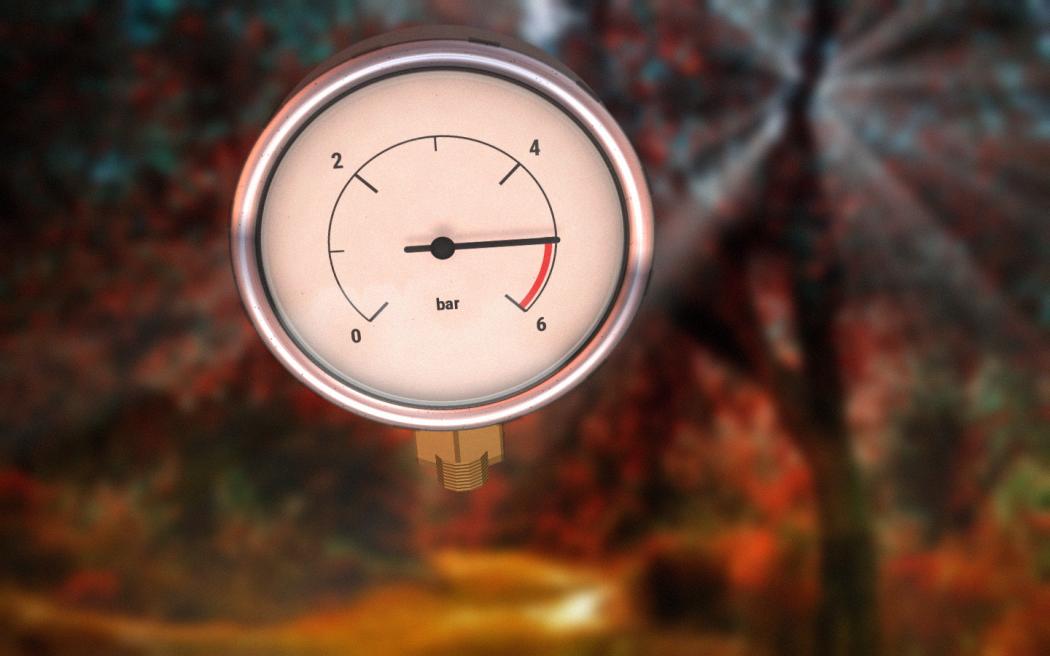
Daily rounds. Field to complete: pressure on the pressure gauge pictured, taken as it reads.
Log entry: 5 bar
